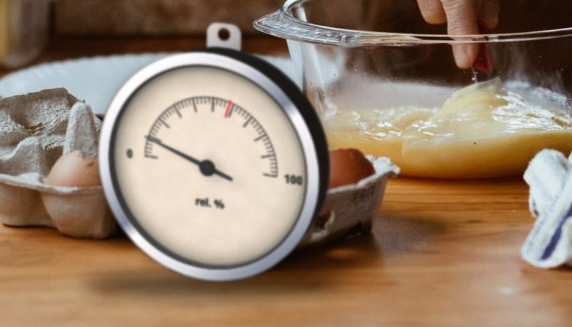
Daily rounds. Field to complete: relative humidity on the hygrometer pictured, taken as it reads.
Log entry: 10 %
